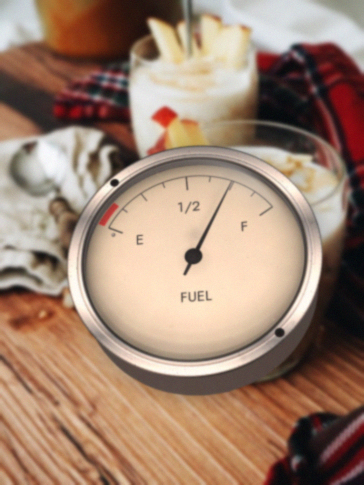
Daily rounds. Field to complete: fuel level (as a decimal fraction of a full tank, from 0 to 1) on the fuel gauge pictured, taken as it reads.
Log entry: 0.75
